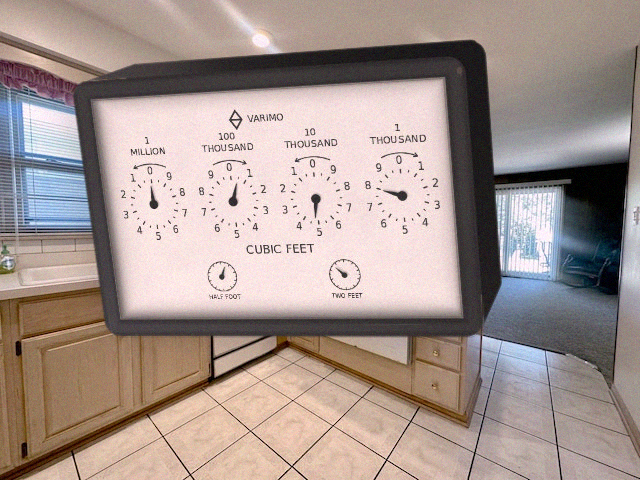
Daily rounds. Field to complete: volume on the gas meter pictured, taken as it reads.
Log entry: 4800 ft³
